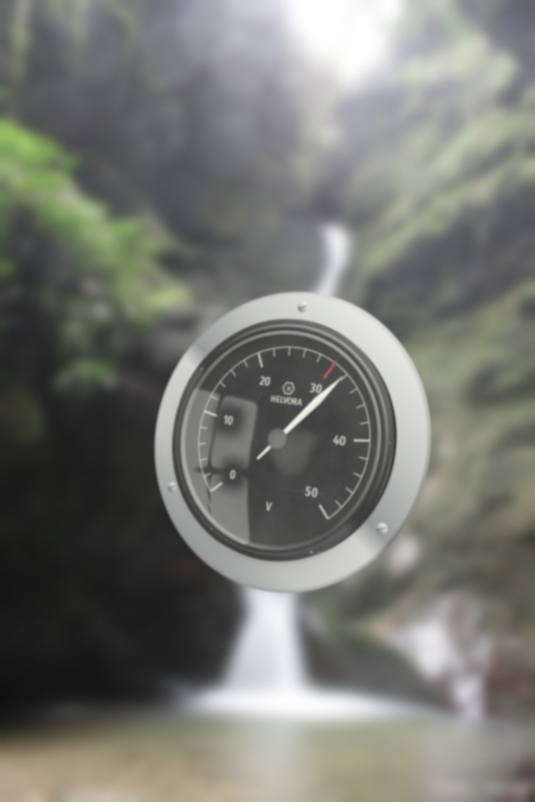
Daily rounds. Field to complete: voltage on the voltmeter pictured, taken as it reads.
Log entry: 32 V
